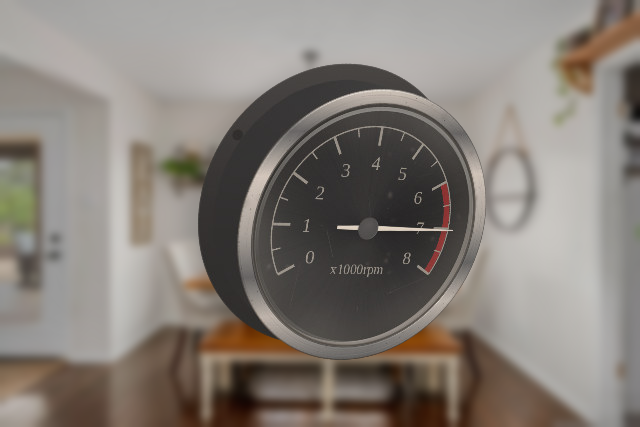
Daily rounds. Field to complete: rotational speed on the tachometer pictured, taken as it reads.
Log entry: 7000 rpm
